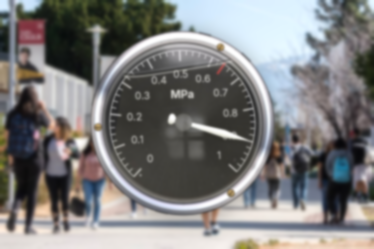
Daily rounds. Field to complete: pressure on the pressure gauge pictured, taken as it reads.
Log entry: 0.9 MPa
